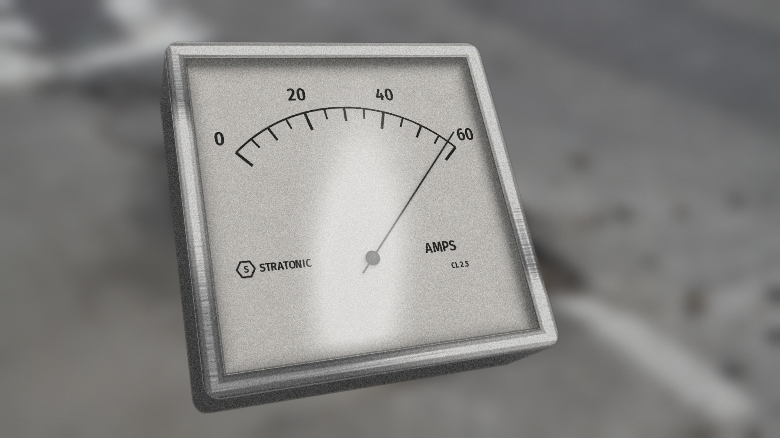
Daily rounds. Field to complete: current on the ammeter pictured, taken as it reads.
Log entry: 57.5 A
